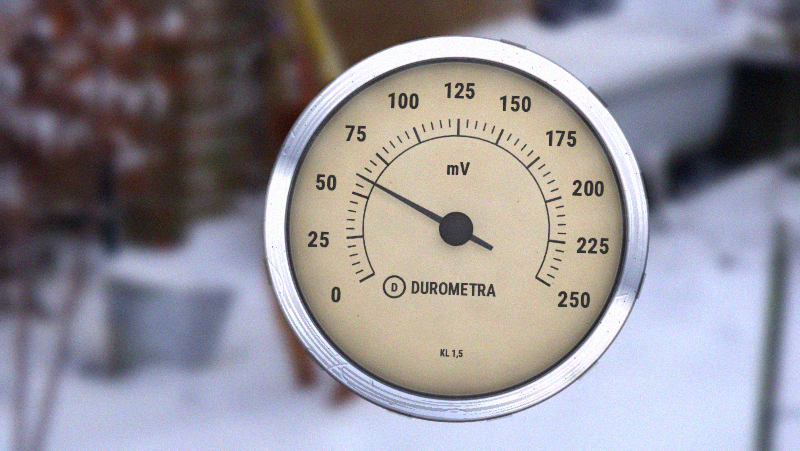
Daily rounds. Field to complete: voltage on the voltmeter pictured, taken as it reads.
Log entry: 60 mV
